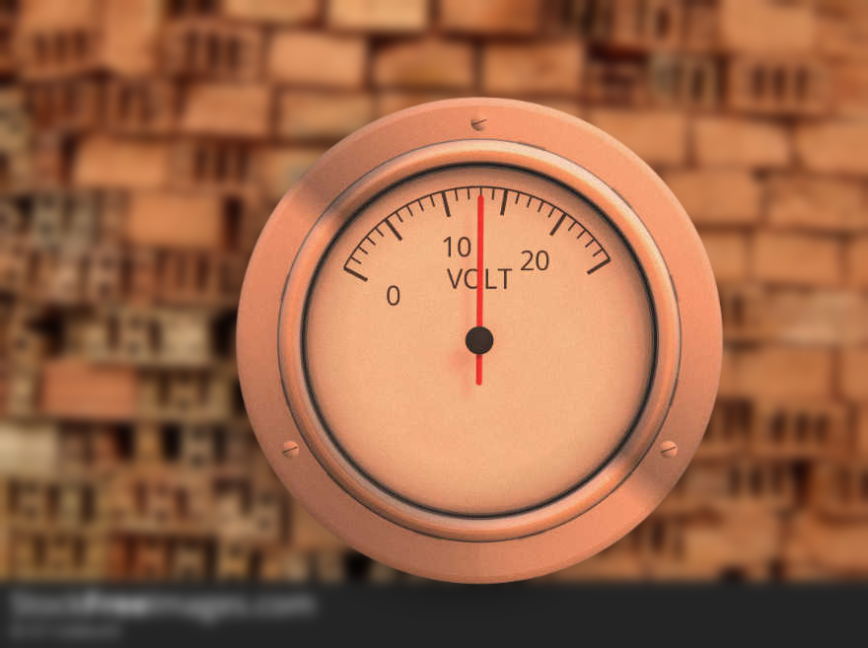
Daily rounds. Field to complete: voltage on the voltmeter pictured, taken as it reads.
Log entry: 13 V
